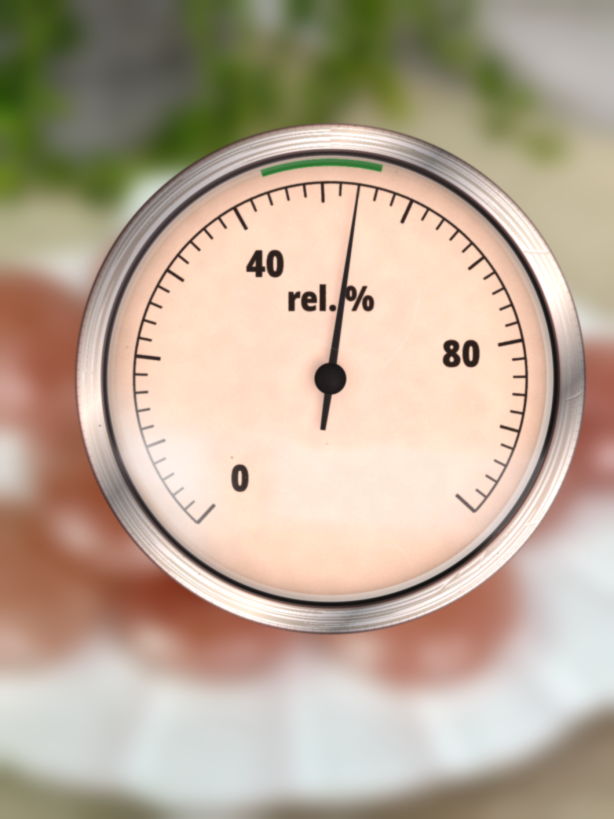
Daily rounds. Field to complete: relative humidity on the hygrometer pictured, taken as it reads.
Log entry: 54 %
